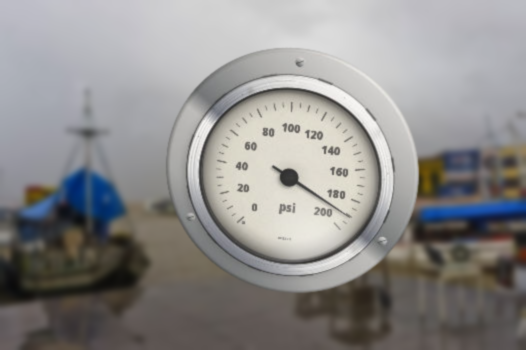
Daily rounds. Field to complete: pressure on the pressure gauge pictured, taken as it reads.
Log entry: 190 psi
